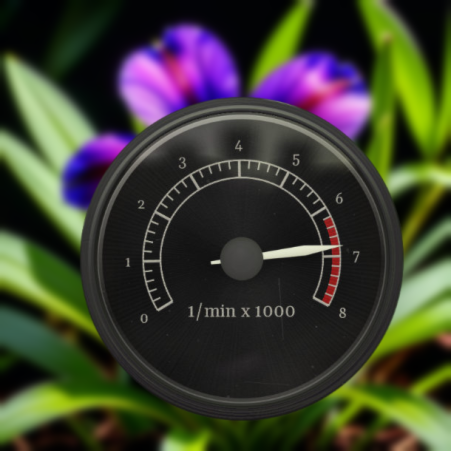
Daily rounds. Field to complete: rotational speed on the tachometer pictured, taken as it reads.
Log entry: 6800 rpm
